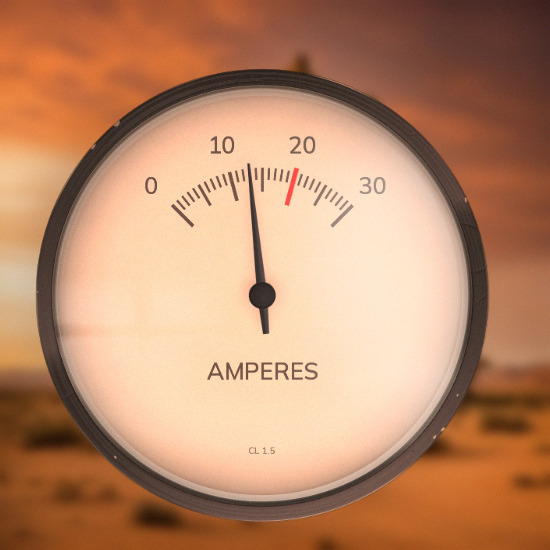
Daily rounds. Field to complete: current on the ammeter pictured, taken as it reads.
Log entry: 13 A
